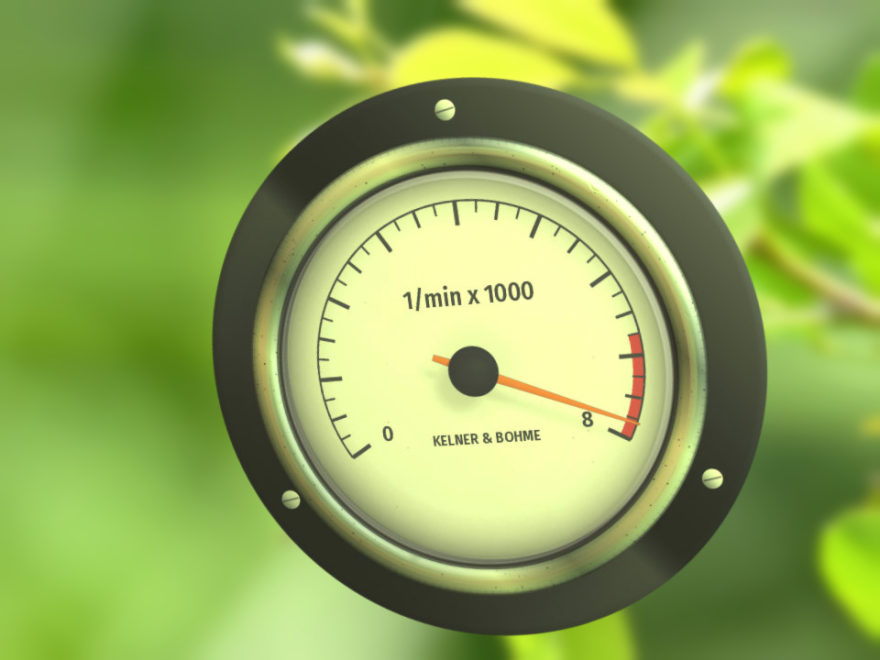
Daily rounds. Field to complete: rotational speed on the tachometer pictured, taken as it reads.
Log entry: 7750 rpm
